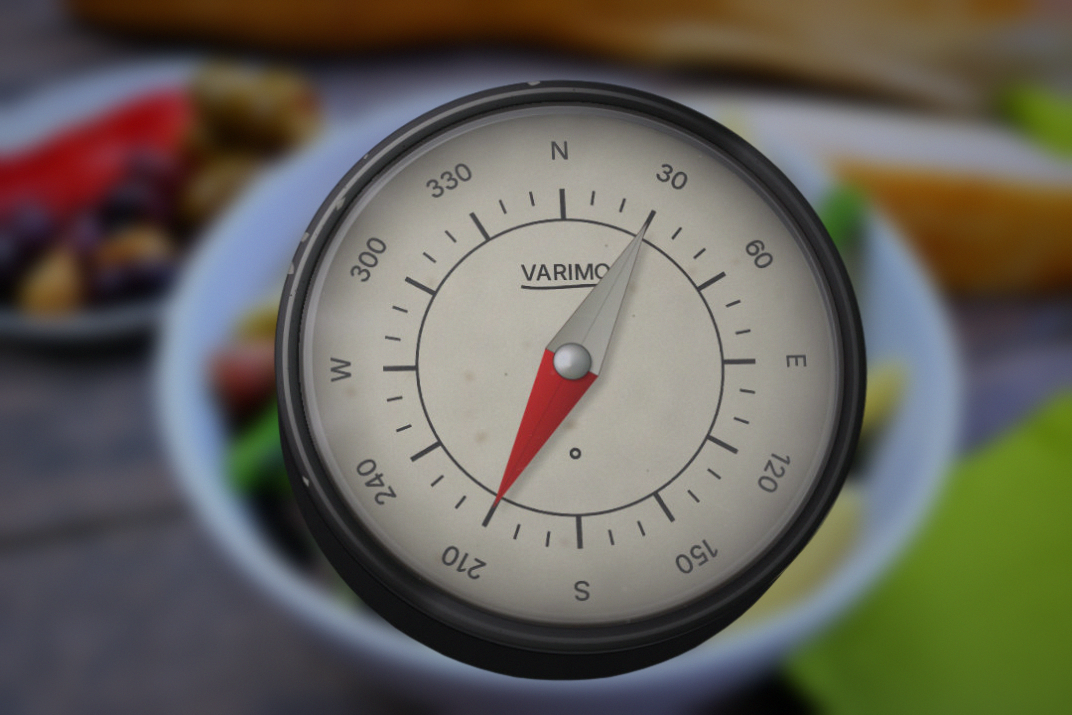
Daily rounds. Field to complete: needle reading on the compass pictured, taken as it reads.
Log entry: 210 °
